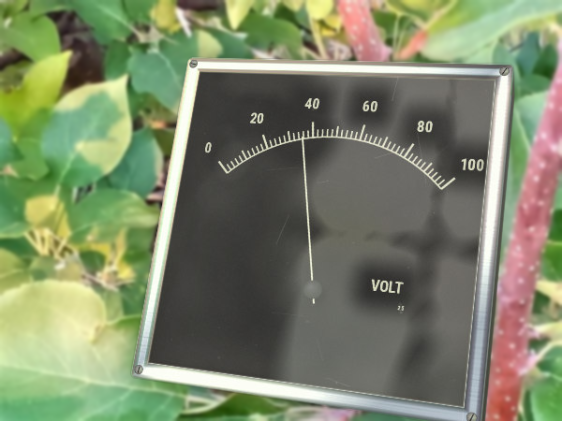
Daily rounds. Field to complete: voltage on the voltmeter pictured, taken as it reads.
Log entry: 36 V
